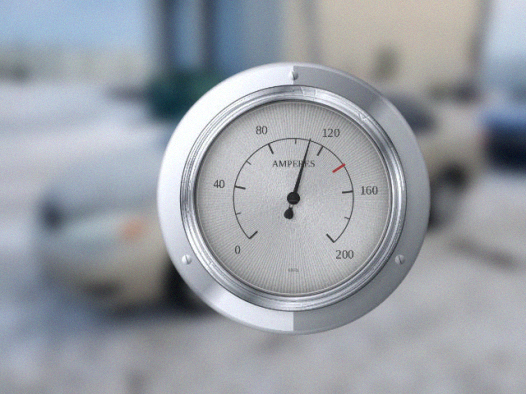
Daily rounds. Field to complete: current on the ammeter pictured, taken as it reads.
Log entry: 110 A
